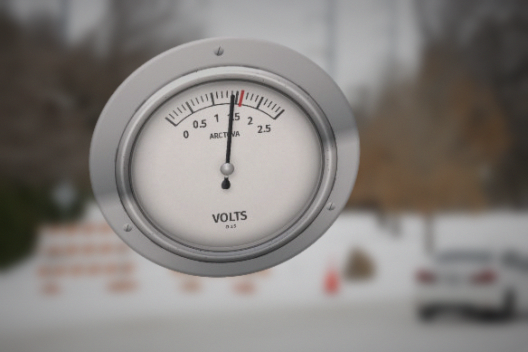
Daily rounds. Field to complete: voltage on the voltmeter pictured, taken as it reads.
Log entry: 1.4 V
